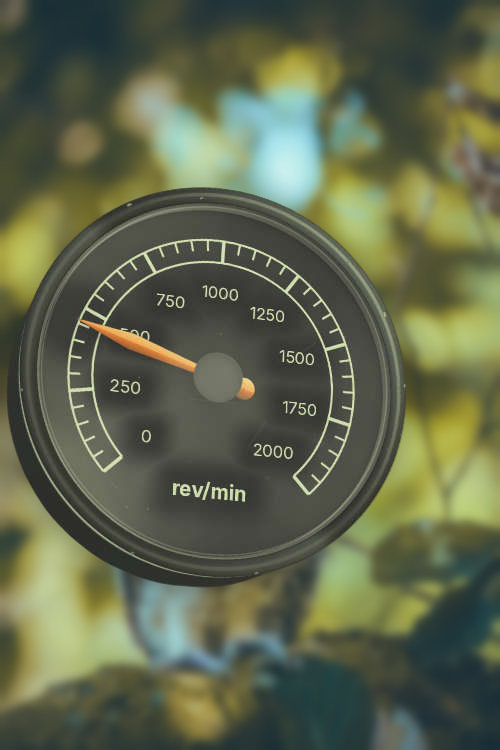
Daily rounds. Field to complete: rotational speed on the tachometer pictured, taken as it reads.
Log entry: 450 rpm
